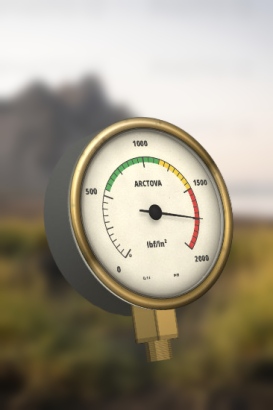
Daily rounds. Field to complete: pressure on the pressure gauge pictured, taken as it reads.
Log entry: 1750 psi
